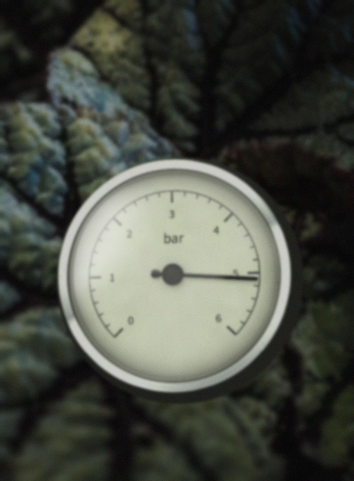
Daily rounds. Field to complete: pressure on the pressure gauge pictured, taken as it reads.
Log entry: 5.1 bar
